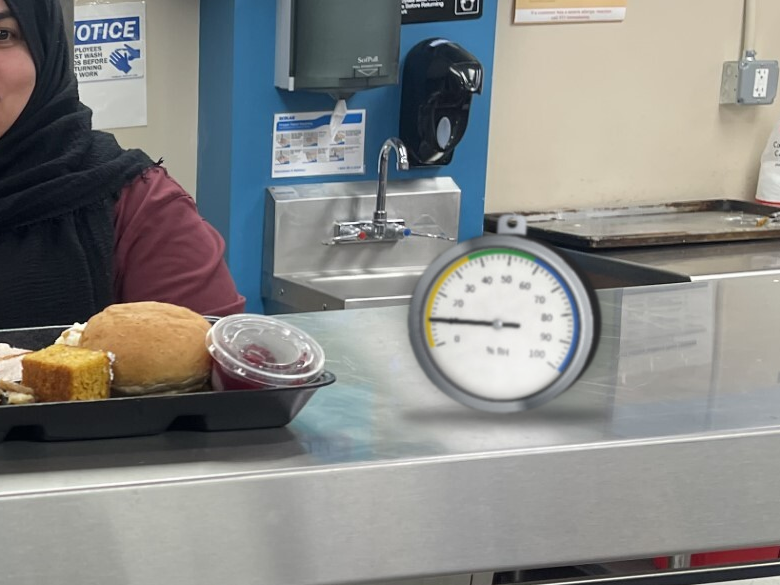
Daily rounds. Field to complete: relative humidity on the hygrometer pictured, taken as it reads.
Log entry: 10 %
